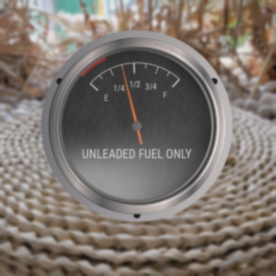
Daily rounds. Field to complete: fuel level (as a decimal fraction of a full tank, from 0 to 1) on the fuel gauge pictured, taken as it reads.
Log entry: 0.375
